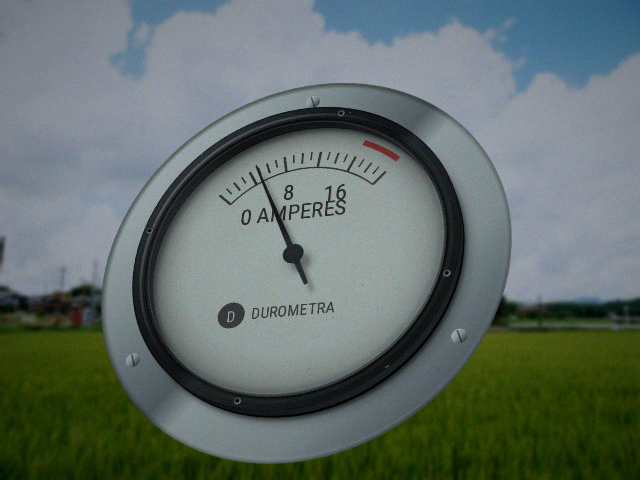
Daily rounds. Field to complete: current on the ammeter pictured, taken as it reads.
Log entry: 5 A
